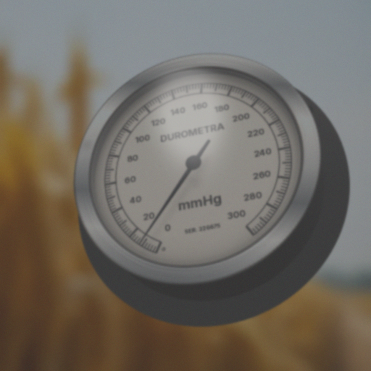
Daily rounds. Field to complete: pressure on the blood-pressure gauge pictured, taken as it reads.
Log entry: 10 mmHg
